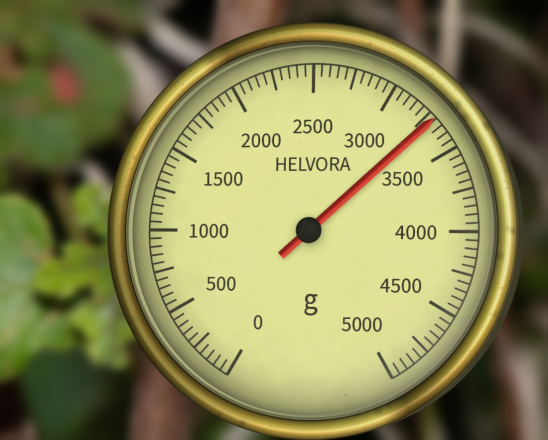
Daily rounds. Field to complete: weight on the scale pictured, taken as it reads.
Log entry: 3300 g
